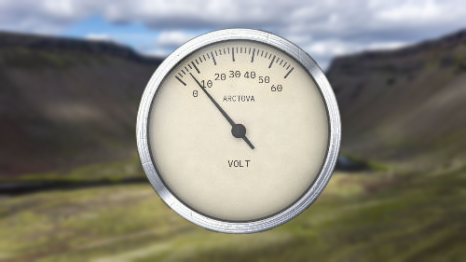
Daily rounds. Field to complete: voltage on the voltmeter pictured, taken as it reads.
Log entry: 6 V
